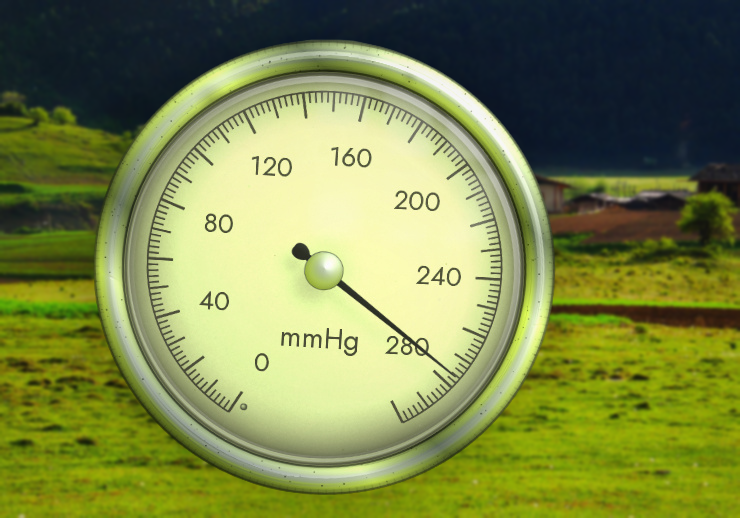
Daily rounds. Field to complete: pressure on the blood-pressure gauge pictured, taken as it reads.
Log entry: 276 mmHg
